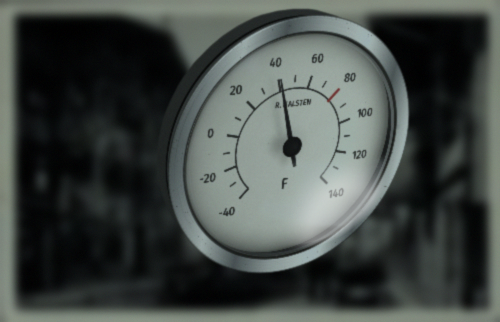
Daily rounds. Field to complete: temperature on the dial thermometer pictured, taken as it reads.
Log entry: 40 °F
